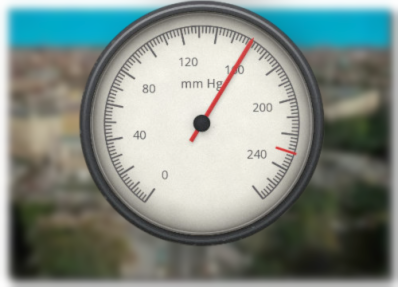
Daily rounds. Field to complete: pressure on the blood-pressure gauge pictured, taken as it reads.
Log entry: 160 mmHg
